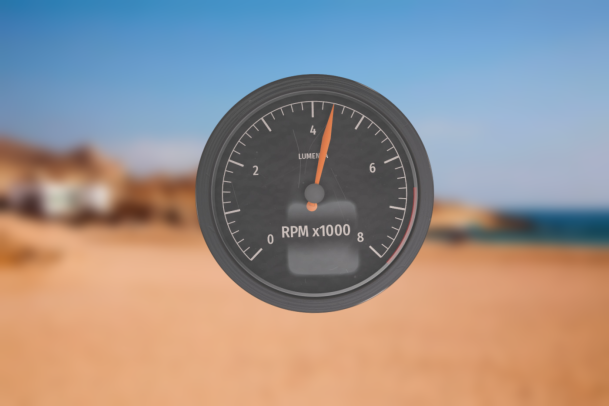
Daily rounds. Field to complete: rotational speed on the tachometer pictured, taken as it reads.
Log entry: 4400 rpm
